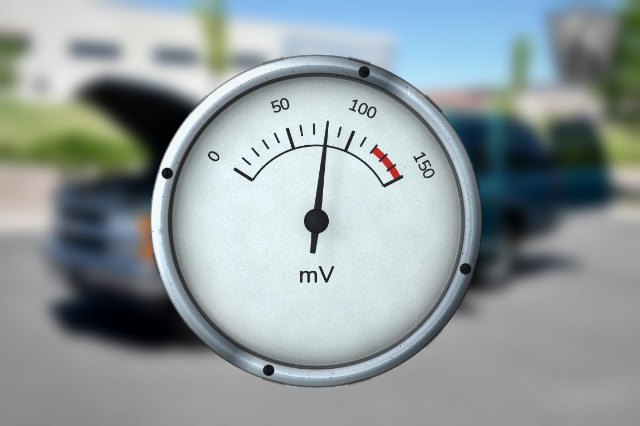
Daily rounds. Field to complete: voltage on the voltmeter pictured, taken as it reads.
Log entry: 80 mV
